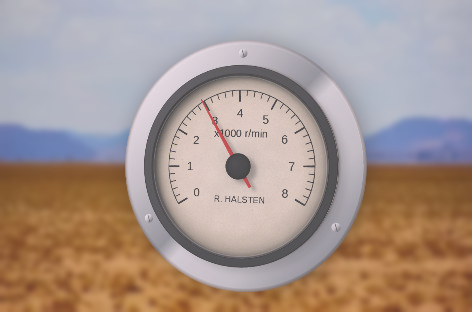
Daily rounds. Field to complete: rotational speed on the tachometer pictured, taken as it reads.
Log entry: 3000 rpm
